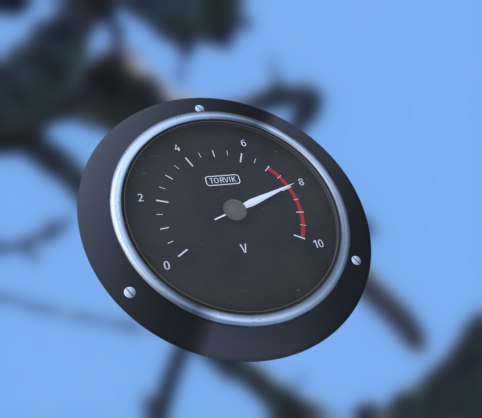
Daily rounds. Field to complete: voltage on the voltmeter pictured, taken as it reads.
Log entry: 8 V
